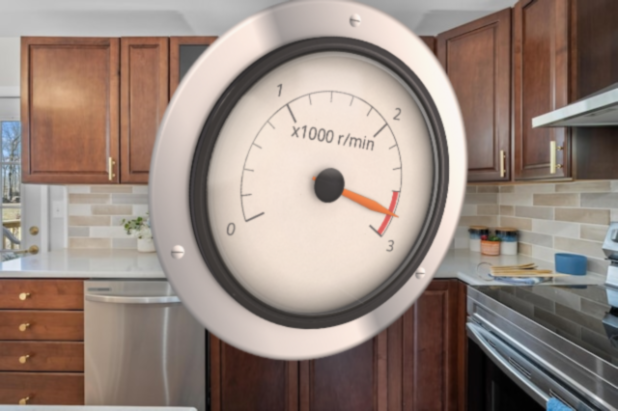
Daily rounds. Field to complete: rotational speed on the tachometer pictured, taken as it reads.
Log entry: 2800 rpm
